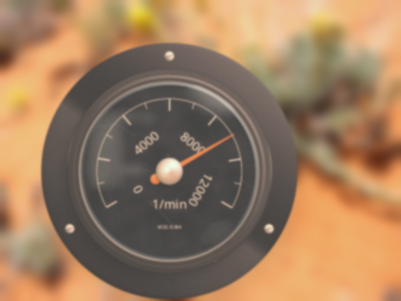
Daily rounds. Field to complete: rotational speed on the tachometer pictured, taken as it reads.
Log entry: 9000 rpm
